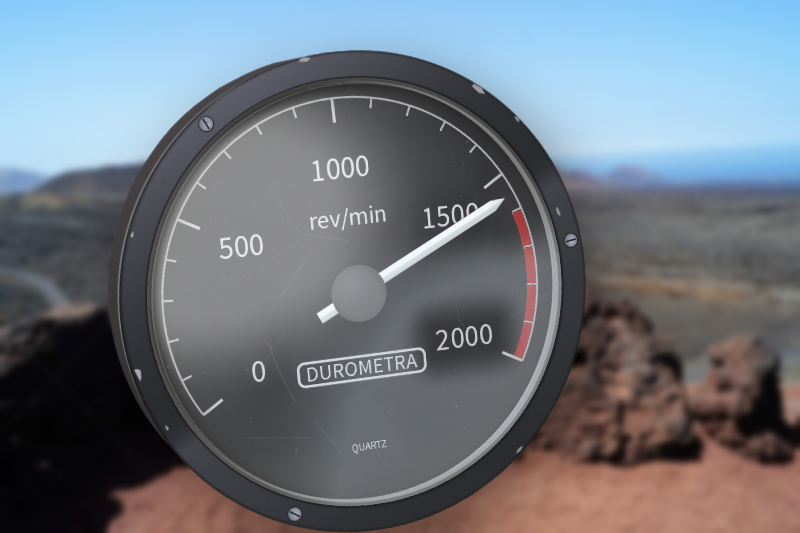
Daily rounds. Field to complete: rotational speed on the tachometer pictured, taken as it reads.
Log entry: 1550 rpm
